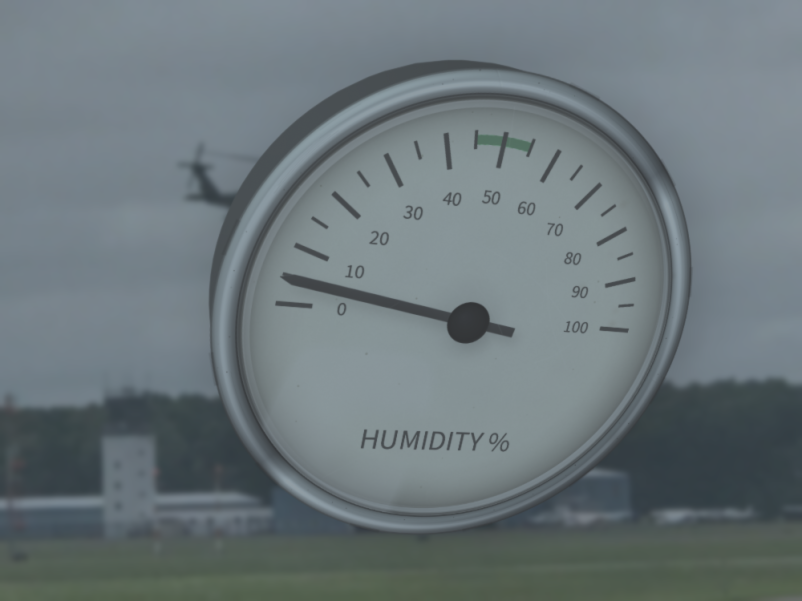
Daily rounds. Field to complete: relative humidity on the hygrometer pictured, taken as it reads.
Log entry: 5 %
